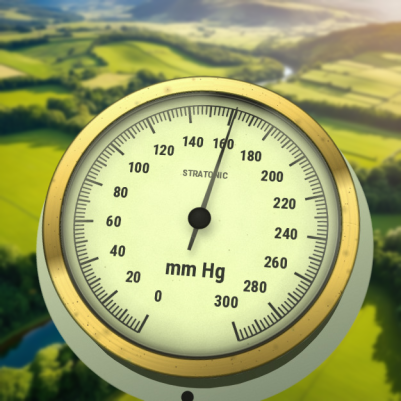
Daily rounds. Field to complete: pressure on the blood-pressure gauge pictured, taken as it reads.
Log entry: 162 mmHg
